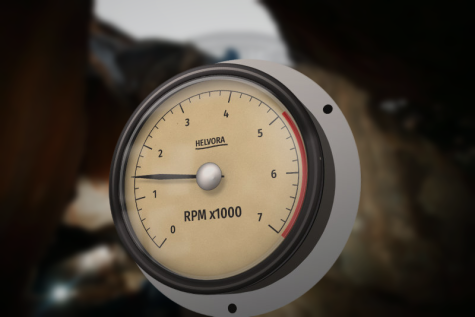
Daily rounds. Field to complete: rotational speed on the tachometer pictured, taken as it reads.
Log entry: 1400 rpm
